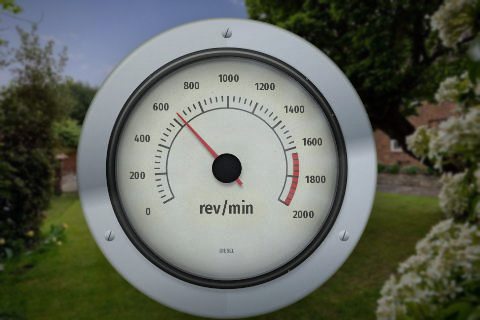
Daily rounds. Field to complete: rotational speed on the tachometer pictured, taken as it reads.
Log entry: 640 rpm
